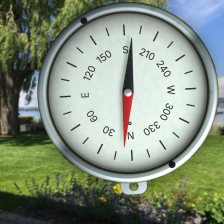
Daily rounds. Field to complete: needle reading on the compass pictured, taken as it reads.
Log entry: 7.5 °
